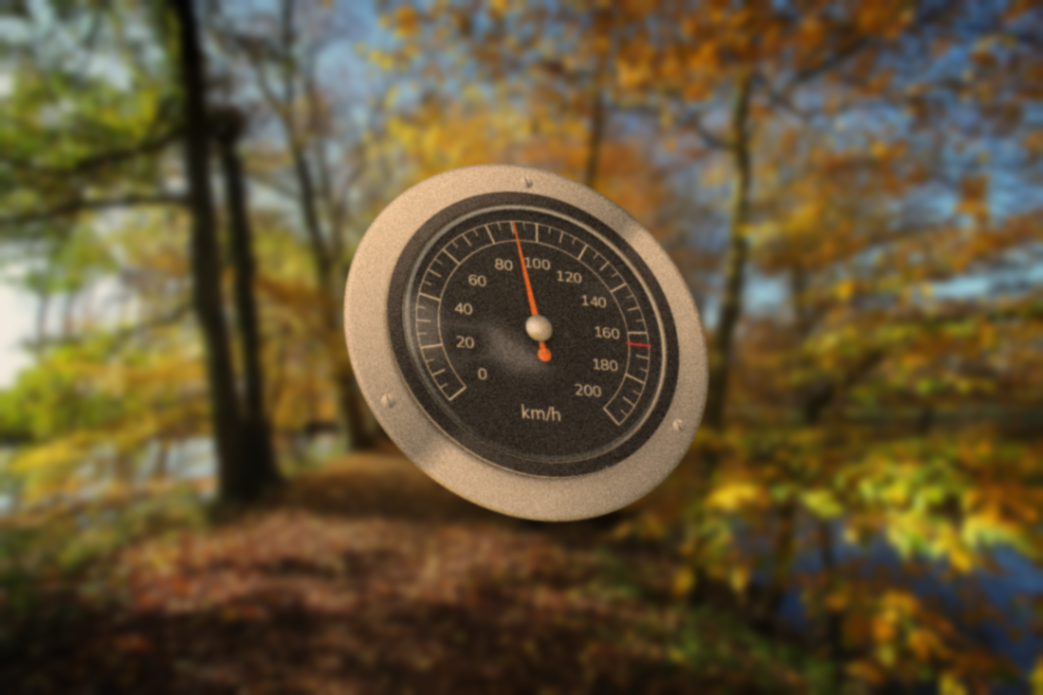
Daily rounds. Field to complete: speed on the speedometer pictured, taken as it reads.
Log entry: 90 km/h
